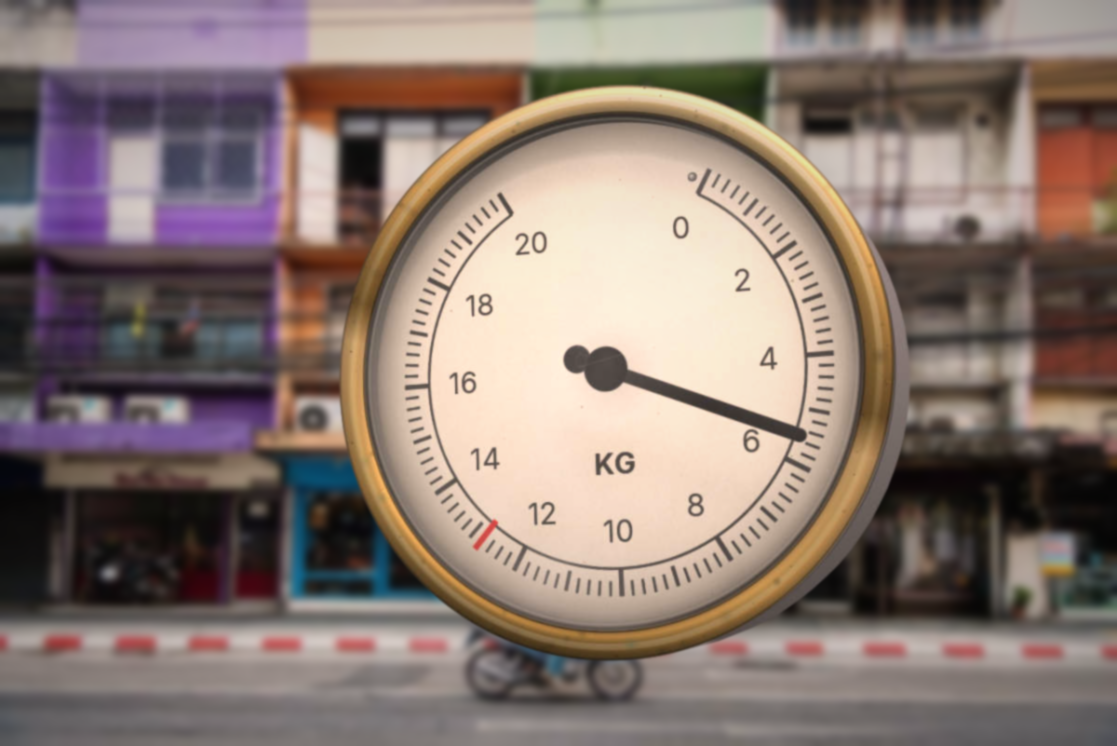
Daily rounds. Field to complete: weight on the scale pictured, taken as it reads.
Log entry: 5.5 kg
